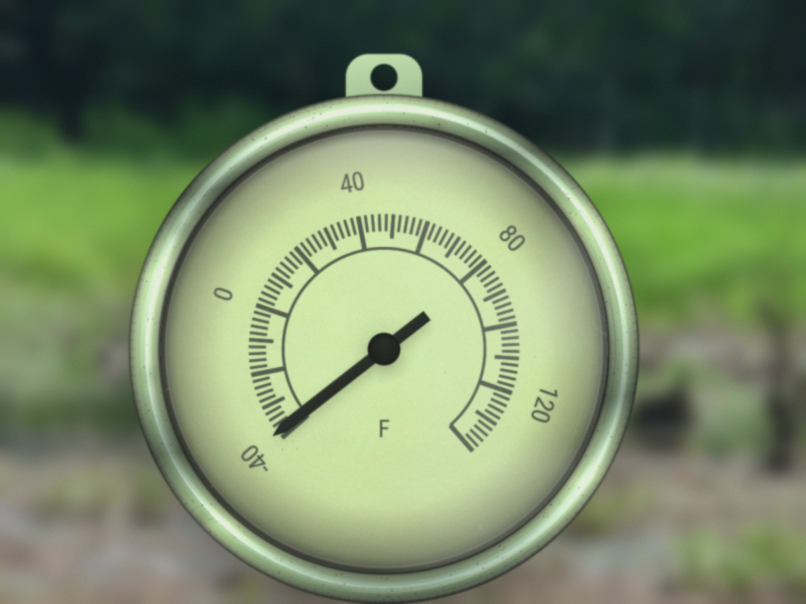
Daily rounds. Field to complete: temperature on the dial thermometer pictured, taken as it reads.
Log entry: -38 °F
